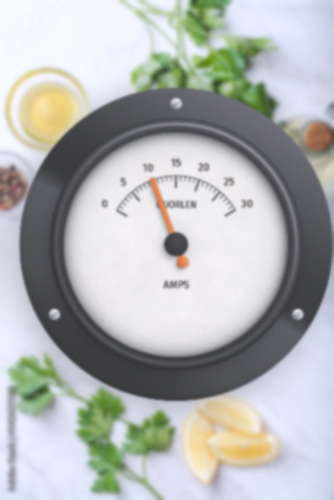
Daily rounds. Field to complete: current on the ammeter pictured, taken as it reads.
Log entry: 10 A
